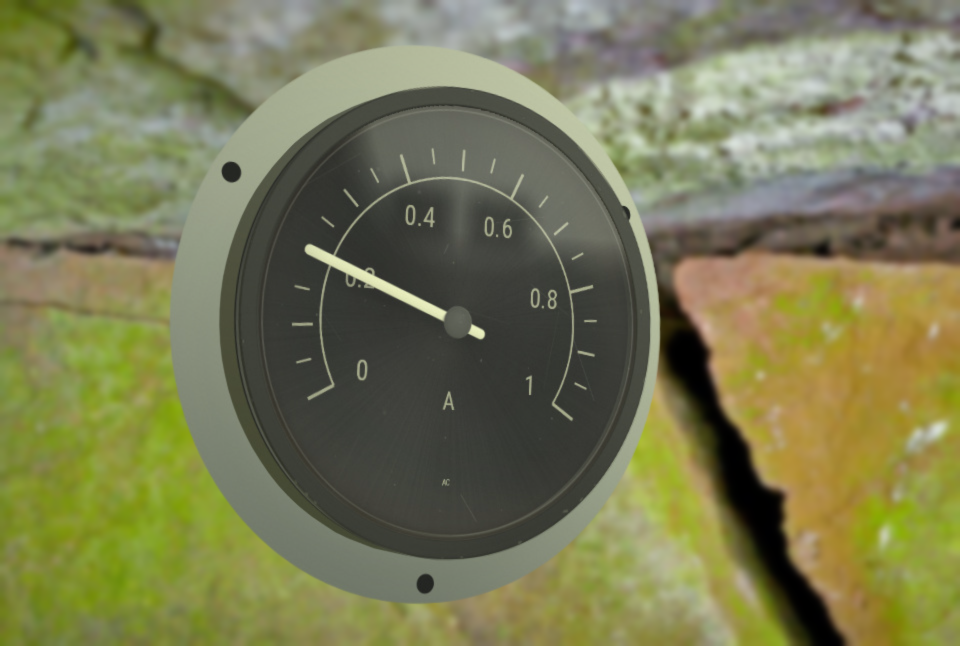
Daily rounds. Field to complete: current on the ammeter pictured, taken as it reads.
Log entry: 0.2 A
